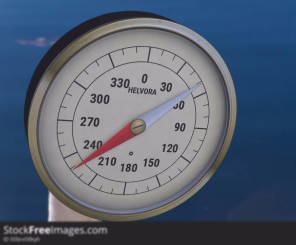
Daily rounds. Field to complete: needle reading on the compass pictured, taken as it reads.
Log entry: 230 °
